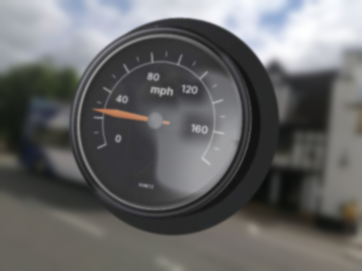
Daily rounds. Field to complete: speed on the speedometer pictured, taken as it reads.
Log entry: 25 mph
